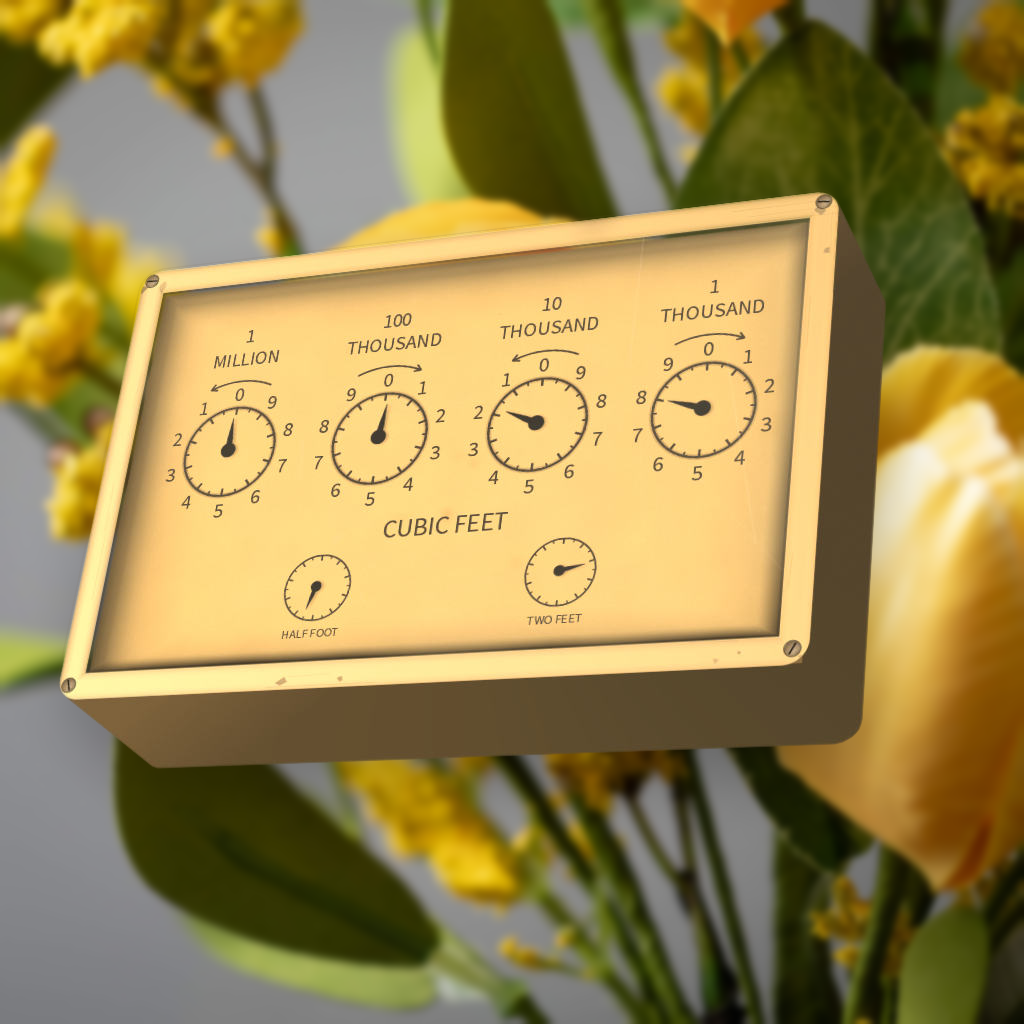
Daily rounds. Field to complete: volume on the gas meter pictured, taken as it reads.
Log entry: 1800 ft³
